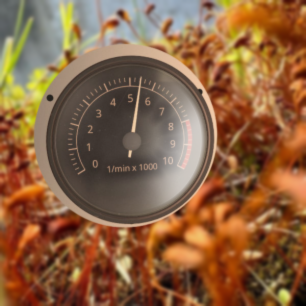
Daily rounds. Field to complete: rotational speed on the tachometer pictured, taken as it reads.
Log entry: 5400 rpm
